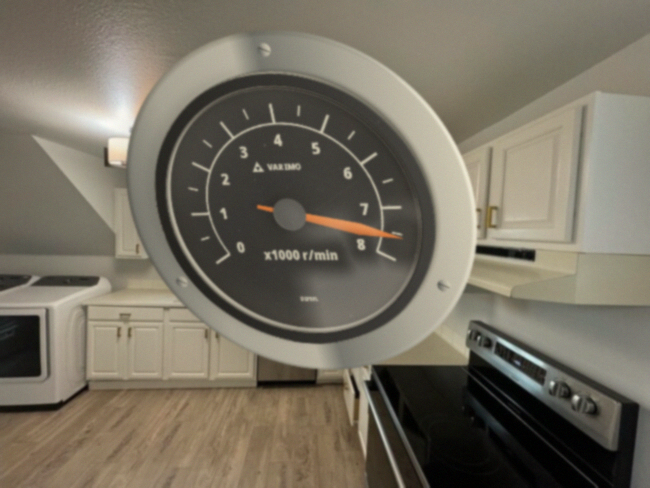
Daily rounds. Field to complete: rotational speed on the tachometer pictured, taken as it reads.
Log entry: 7500 rpm
